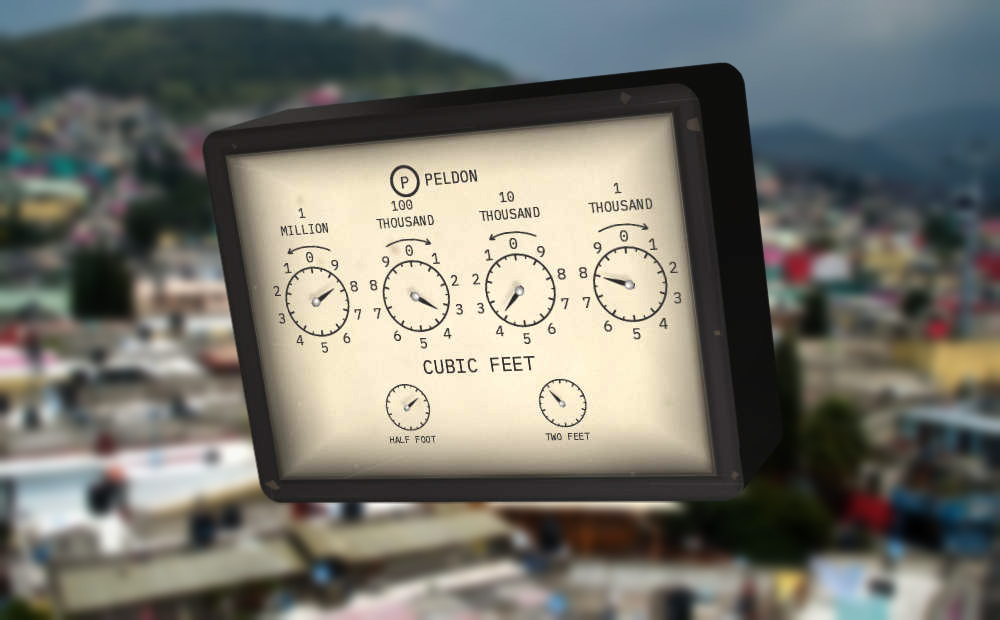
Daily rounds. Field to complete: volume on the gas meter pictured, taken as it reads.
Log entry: 833800 ft³
